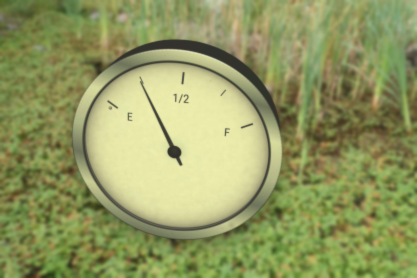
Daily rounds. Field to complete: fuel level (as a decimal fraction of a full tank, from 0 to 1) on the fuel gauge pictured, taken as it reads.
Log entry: 0.25
